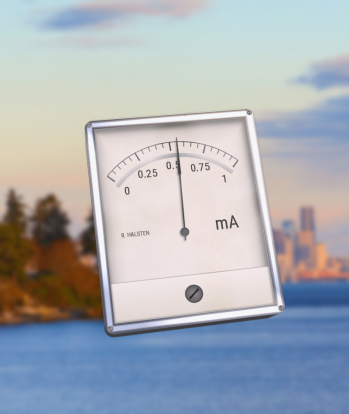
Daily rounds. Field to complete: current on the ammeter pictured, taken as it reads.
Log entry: 0.55 mA
